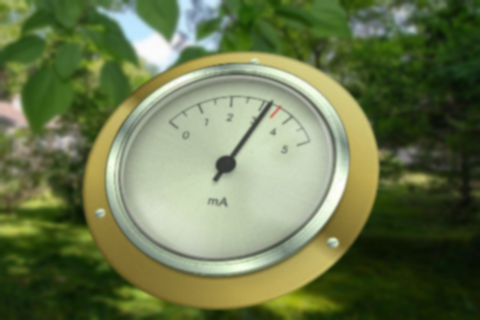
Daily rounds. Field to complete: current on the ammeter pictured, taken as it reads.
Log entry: 3.25 mA
